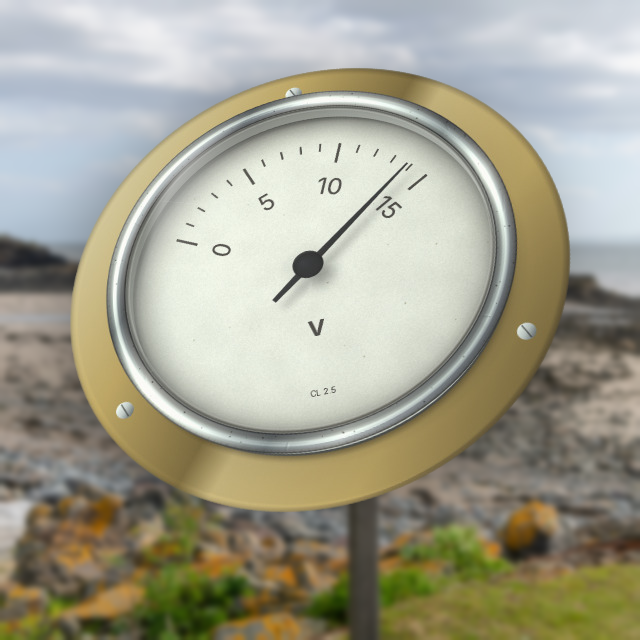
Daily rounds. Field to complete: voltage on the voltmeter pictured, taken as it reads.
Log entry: 14 V
